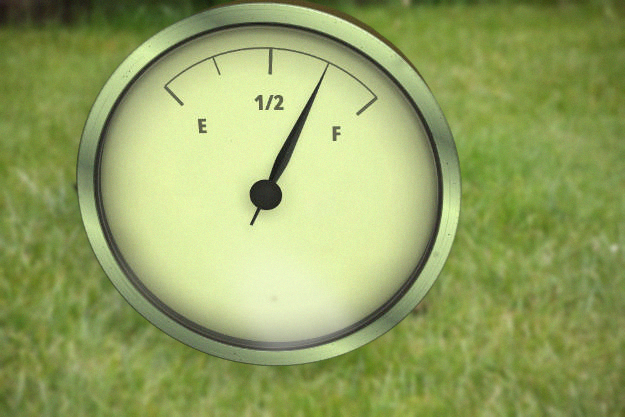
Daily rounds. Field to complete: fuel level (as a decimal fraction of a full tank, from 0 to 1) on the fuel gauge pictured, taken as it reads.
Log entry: 0.75
